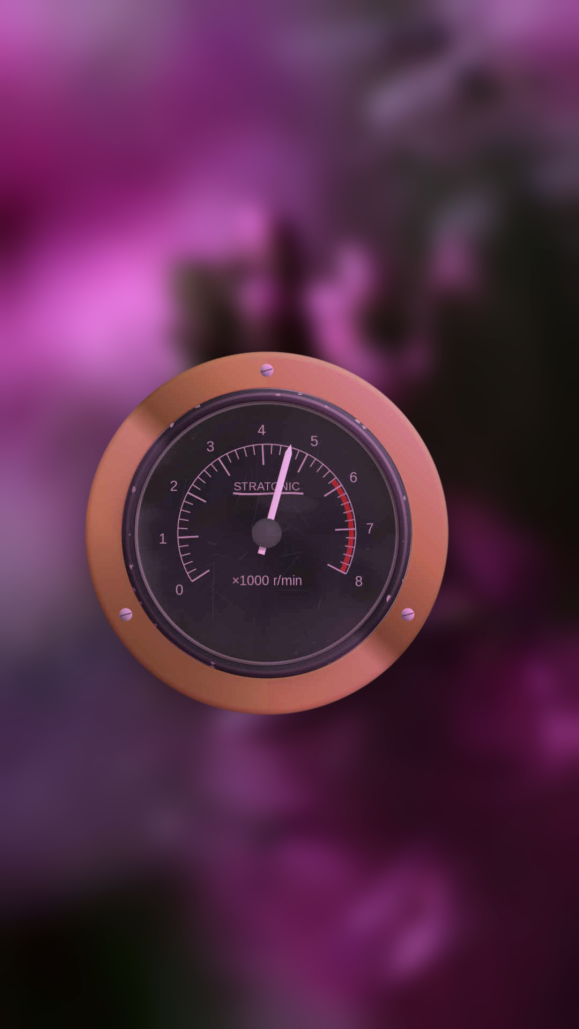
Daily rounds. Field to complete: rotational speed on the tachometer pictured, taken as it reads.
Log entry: 4600 rpm
